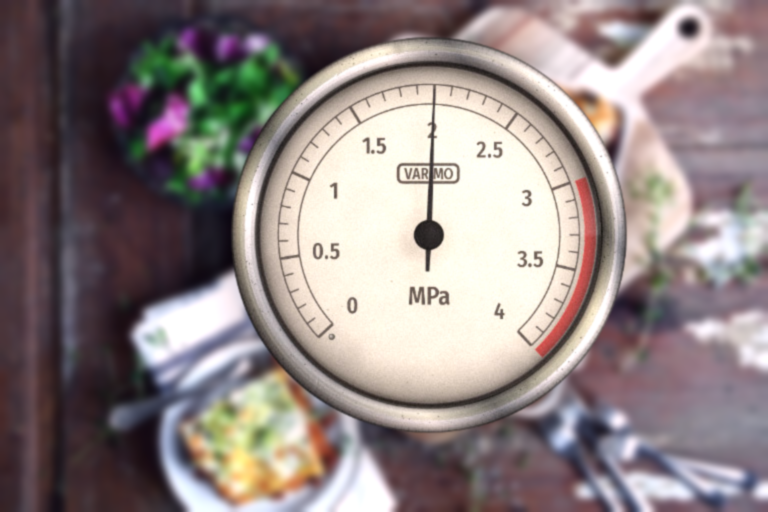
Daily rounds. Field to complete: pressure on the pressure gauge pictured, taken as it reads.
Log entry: 2 MPa
